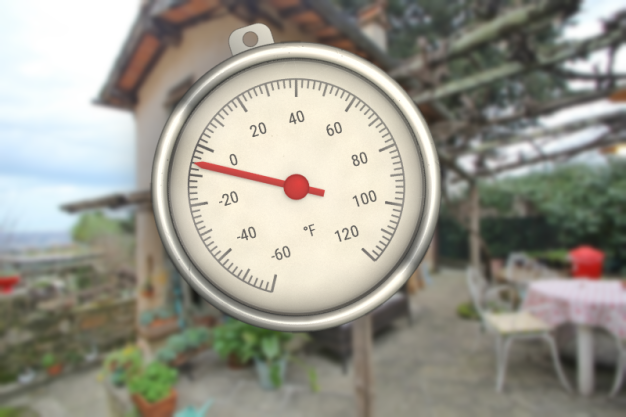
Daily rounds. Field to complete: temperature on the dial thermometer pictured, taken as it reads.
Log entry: -6 °F
